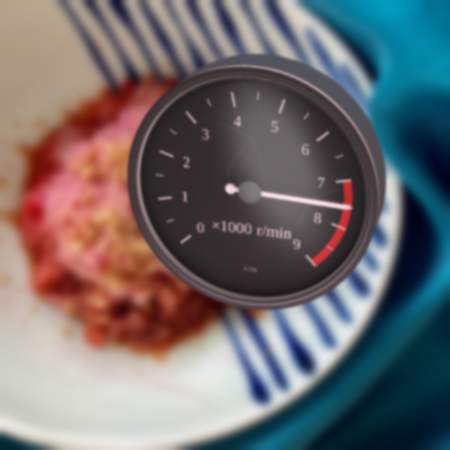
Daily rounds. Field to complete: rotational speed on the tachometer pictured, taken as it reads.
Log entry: 7500 rpm
